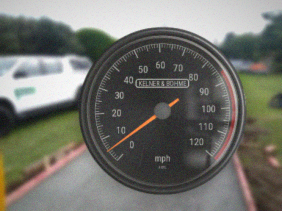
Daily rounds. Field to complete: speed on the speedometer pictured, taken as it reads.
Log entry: 5 mph
